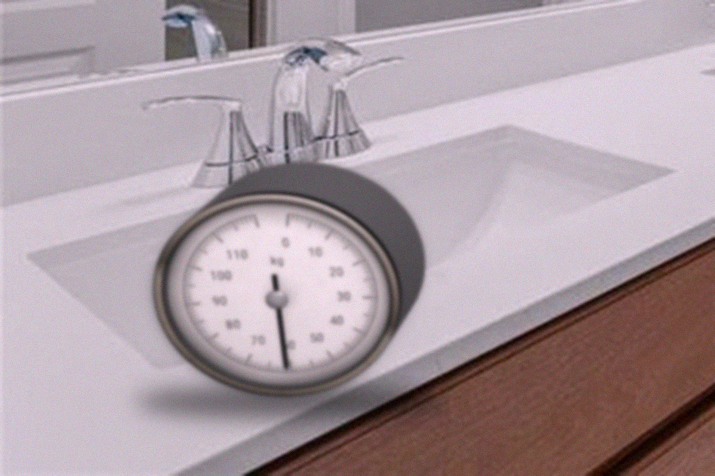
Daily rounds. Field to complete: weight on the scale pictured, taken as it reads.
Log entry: 60 kg
